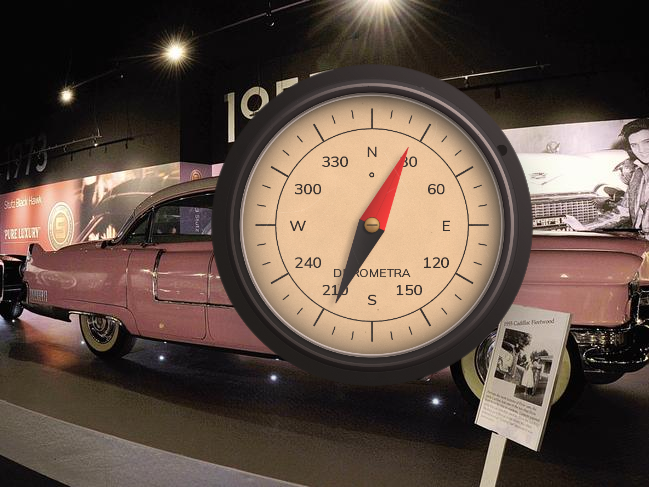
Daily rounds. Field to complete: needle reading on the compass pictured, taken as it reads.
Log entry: 25 °
